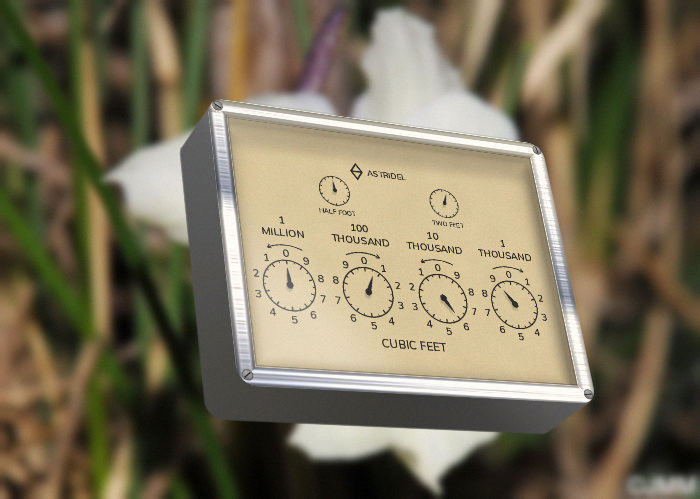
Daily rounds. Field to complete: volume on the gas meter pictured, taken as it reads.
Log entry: 5900 ft³
